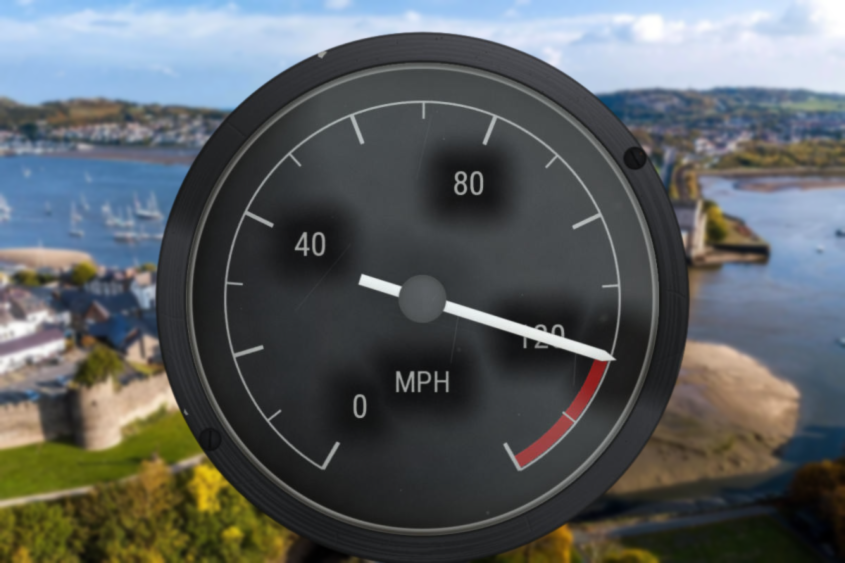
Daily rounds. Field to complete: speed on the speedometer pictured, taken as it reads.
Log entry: 120 mph
